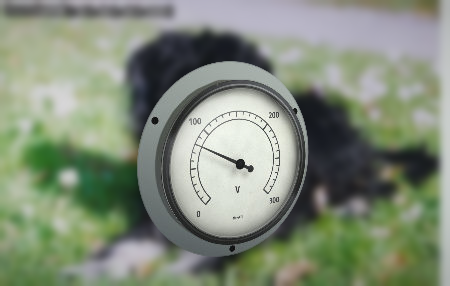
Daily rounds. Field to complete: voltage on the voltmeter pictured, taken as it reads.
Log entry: 80 V
